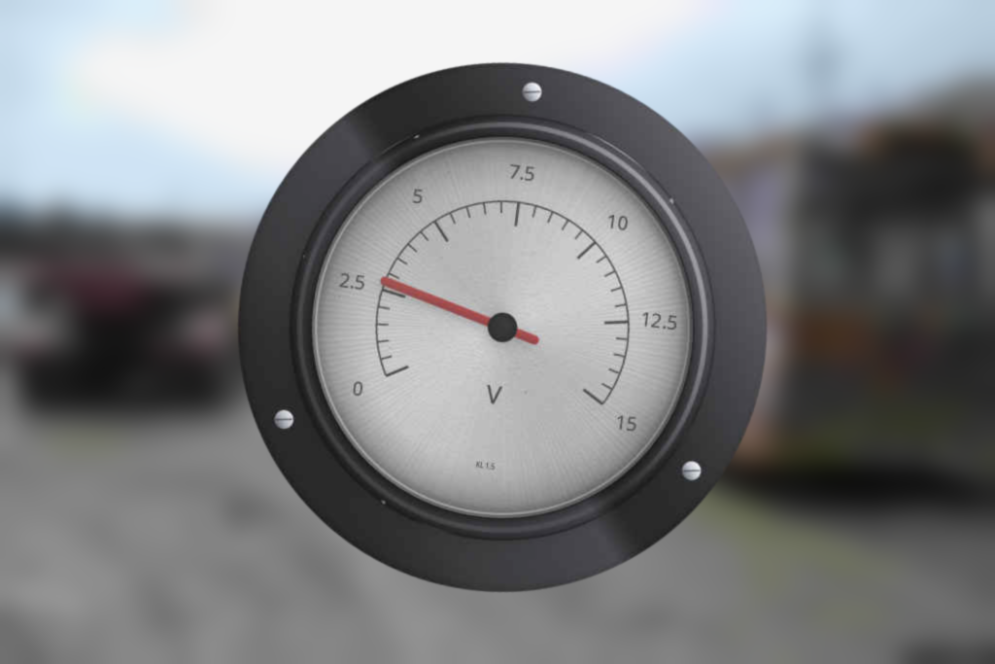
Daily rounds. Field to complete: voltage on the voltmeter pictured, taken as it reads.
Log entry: 2.75 V
